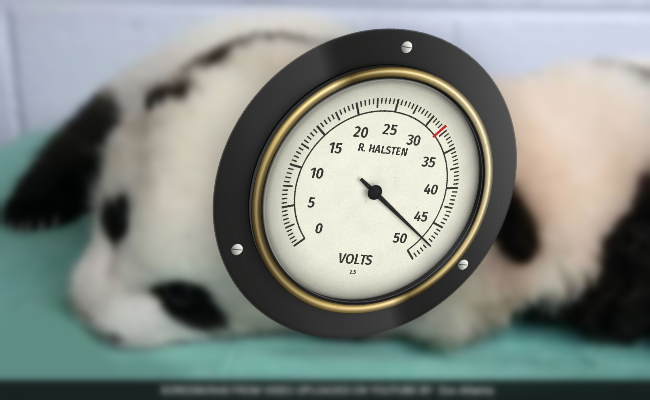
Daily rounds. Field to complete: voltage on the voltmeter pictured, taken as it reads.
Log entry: 47.5 V
